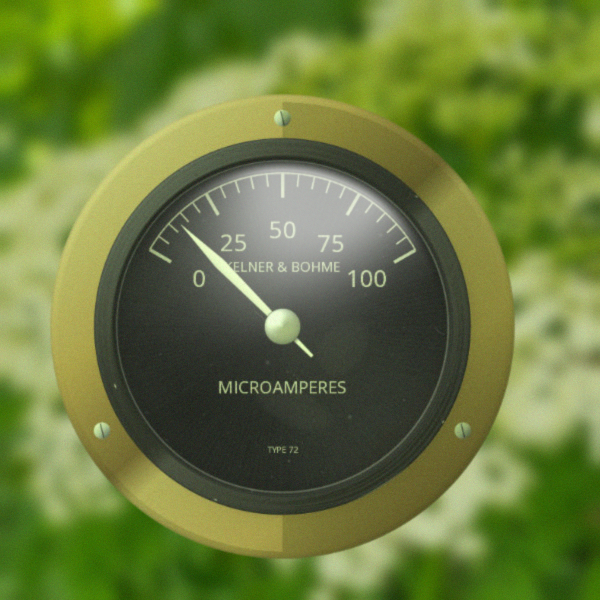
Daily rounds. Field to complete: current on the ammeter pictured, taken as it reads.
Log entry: 12.5 µA
